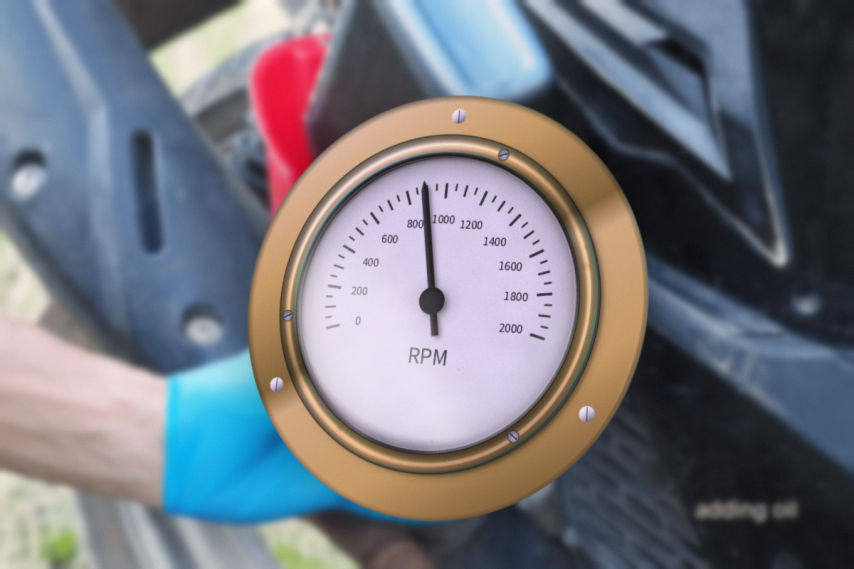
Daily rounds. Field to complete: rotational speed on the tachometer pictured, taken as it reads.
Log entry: 900 rpm
